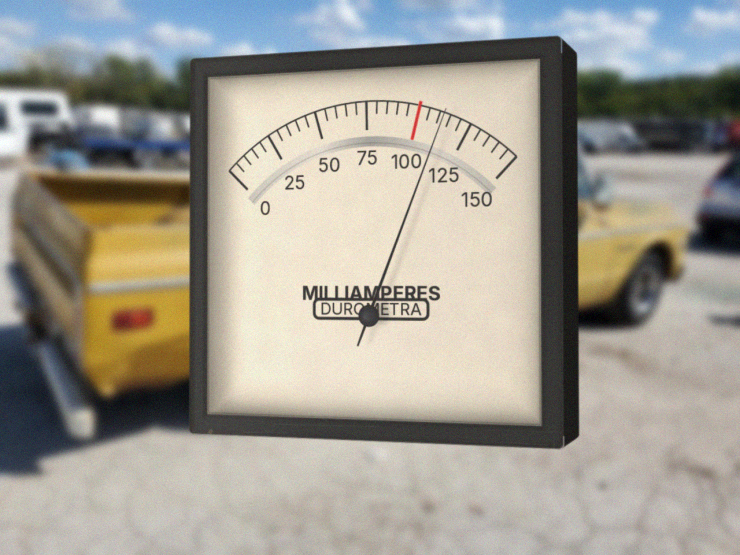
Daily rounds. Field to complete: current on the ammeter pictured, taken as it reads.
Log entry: 112.5 mA
